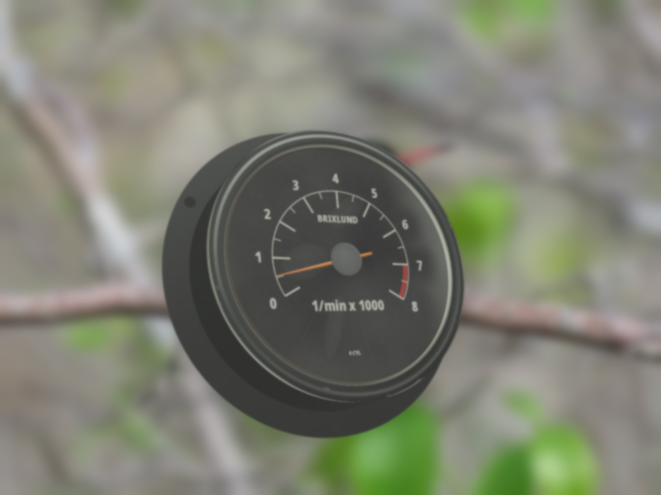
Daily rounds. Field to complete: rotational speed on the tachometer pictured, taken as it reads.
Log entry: 500 rpm
